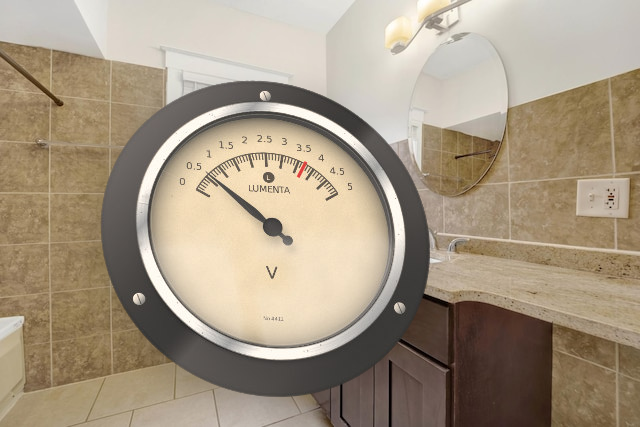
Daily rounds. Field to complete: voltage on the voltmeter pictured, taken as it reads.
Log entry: 0.5 V
